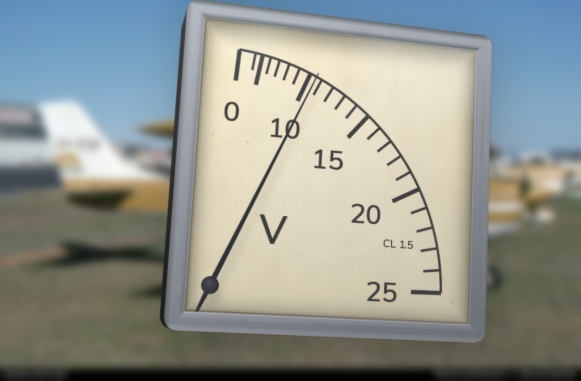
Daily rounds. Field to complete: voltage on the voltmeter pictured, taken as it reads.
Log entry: 10.5 V
